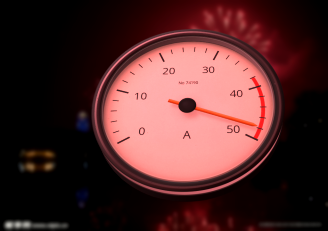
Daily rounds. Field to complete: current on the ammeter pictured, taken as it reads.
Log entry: 48 A
